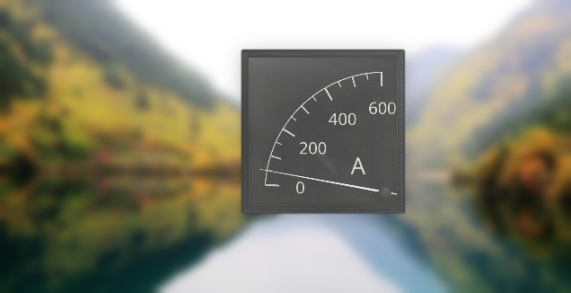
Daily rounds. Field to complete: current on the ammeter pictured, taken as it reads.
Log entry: 50 A
